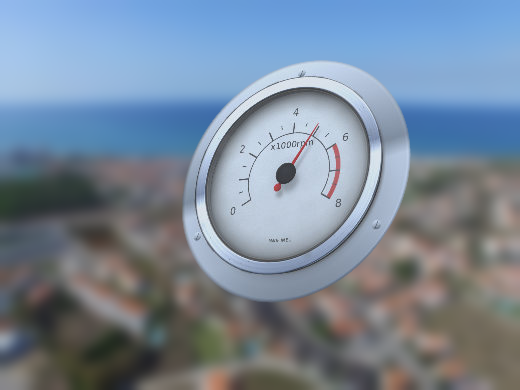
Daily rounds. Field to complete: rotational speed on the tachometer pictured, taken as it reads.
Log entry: 5000 rpm
